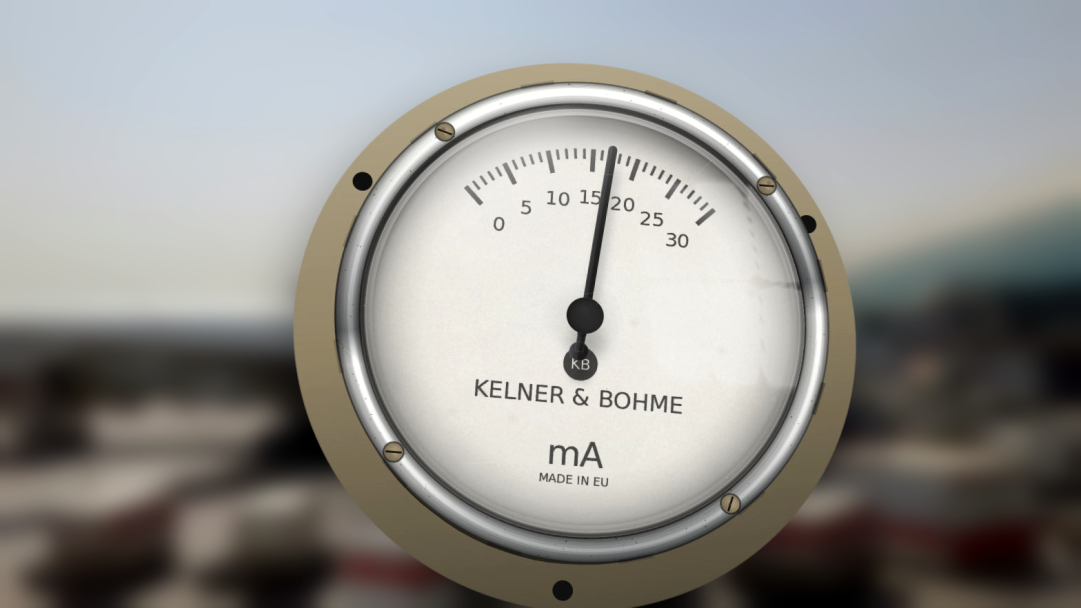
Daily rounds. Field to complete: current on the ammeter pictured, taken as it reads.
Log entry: 17 mA
